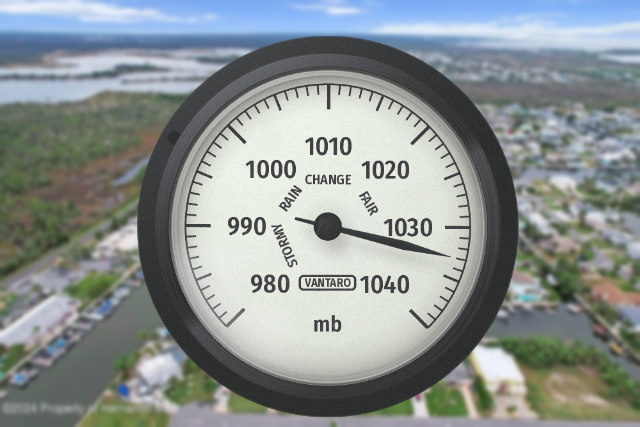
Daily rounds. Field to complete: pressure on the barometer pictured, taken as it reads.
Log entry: 1033 mbar
